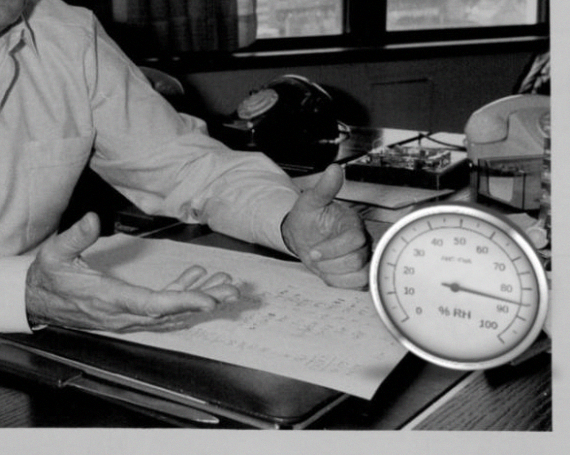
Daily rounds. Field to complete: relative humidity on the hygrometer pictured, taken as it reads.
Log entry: 85 %
